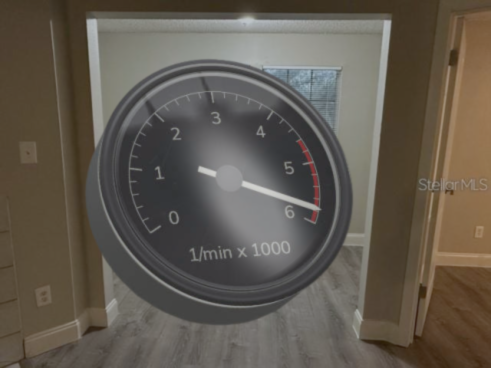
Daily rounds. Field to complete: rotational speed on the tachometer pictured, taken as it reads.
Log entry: 5800 rpm
